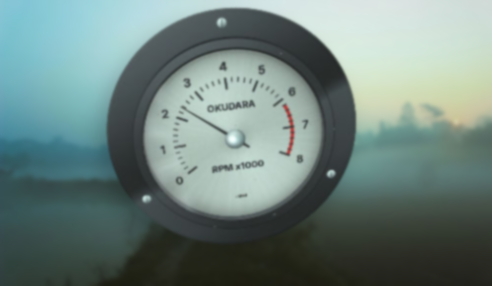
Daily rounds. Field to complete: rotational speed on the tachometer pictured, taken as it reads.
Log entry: 2400 rpm
